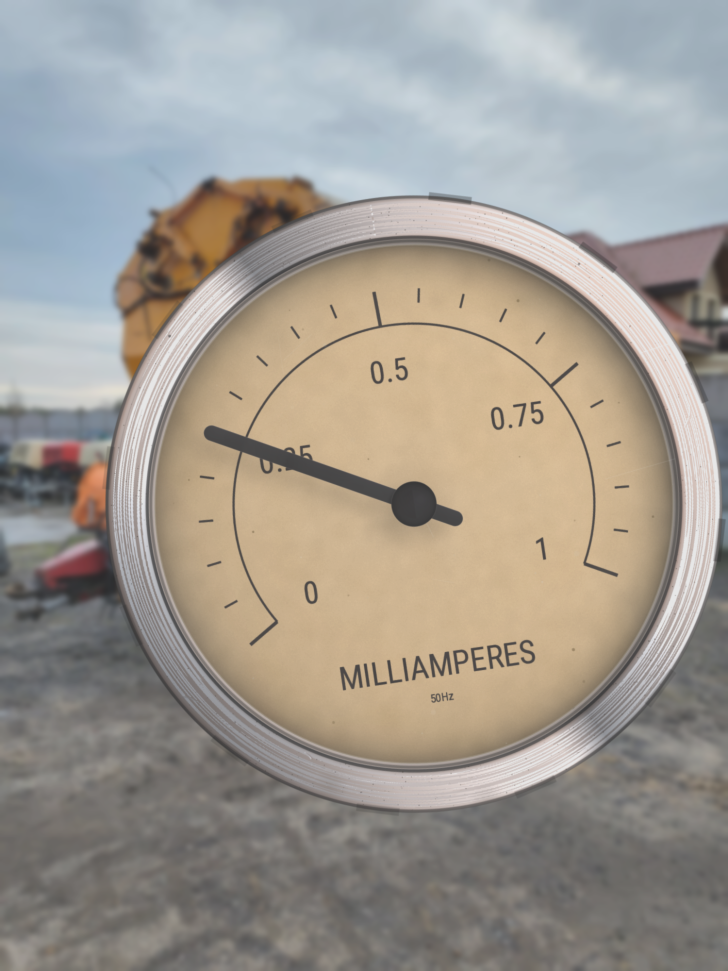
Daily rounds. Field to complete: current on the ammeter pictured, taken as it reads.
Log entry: 0.25 mA
